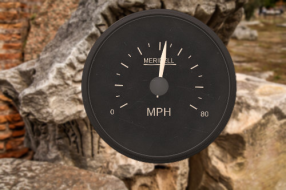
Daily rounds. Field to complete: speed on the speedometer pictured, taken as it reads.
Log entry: 42.5 mph
